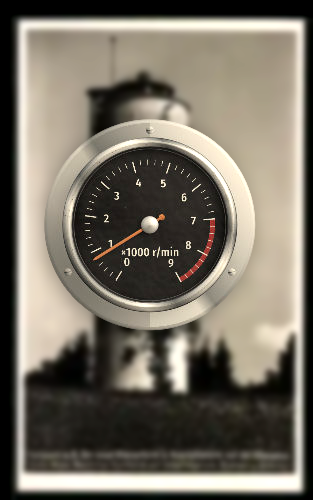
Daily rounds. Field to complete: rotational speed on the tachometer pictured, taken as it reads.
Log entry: 800 rpm
